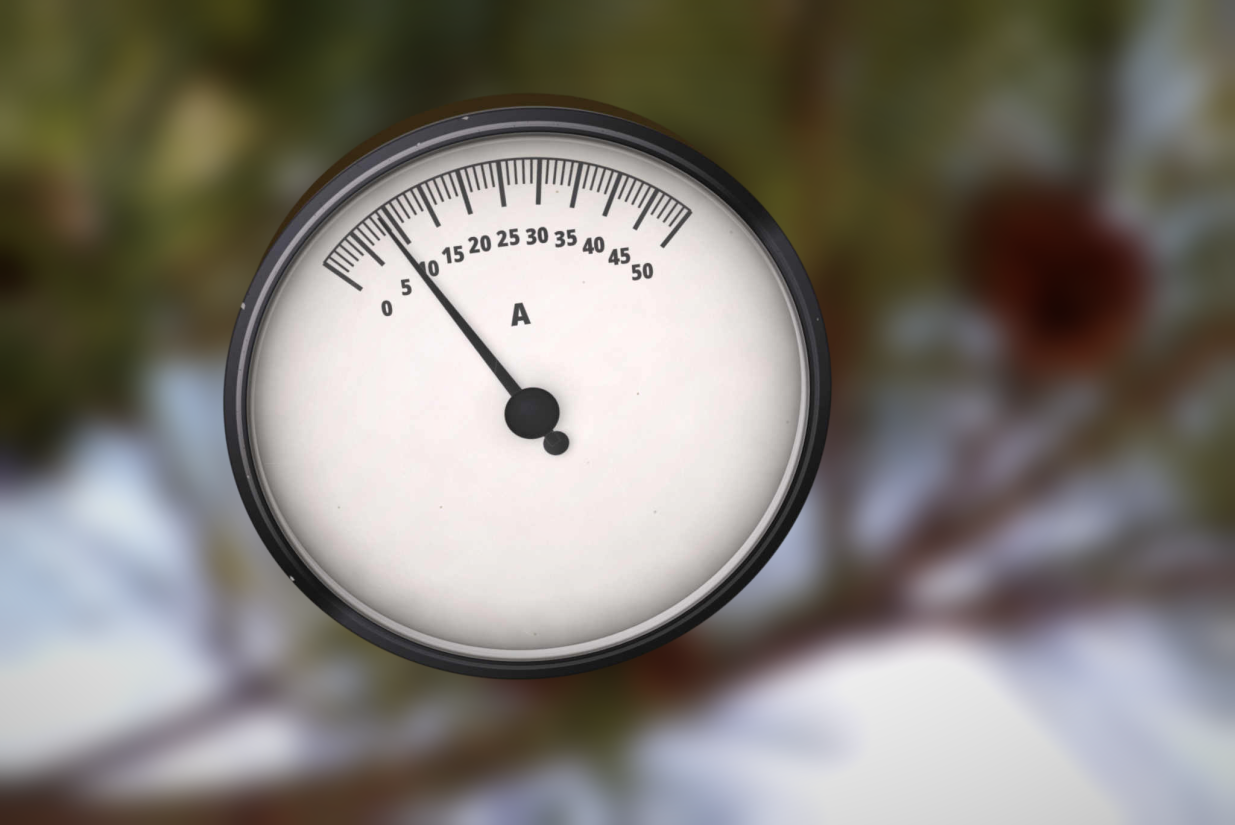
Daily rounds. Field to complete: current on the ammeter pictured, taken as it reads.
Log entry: 9 A
